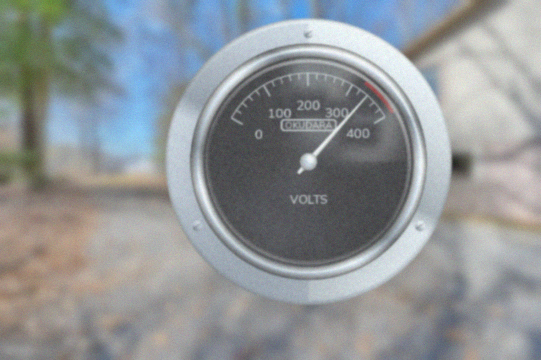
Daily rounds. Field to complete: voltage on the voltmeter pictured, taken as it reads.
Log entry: 340 V
